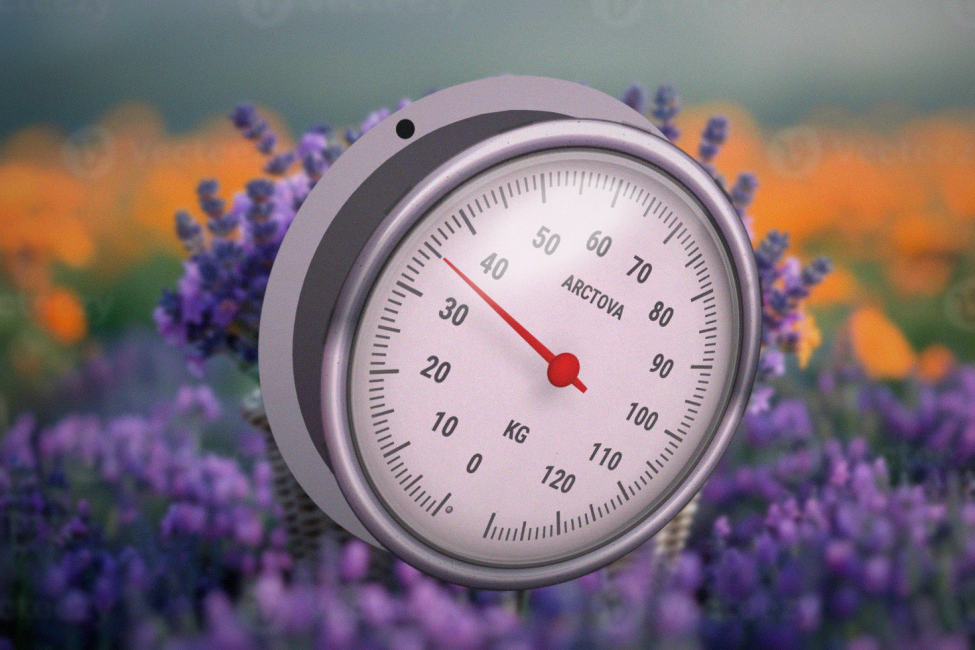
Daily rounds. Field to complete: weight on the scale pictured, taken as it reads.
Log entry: 35 kg
